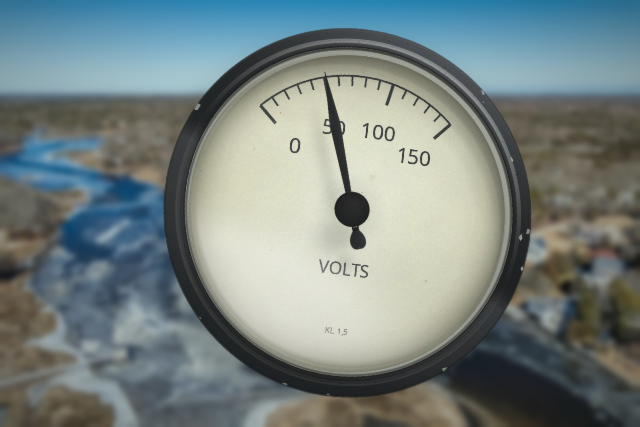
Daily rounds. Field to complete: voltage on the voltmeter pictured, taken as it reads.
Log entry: 50 V
